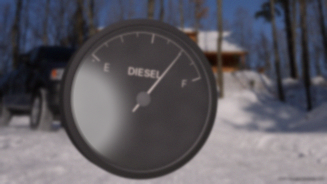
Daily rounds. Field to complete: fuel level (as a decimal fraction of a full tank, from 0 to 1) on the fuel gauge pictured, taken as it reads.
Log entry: 0.75
